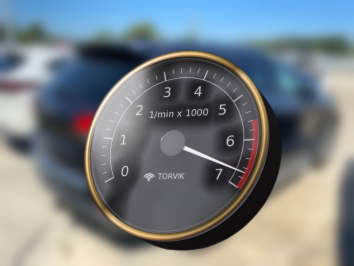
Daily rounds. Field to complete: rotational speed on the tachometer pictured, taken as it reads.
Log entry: 6700 rpm
